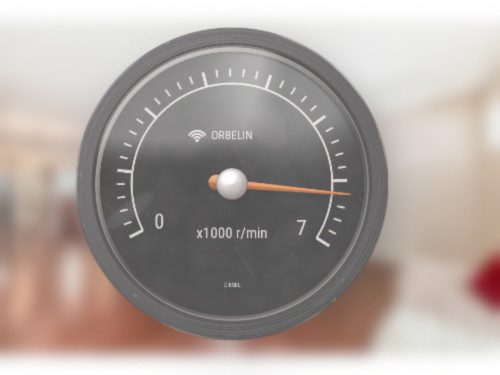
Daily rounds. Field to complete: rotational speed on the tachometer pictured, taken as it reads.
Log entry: 6200 rpm
